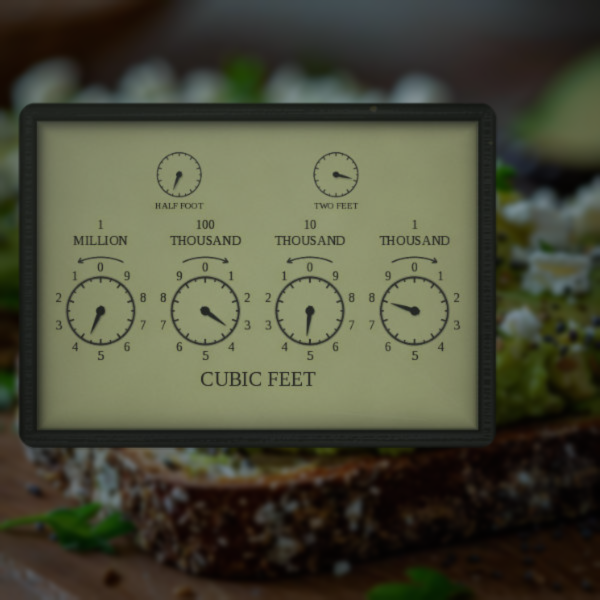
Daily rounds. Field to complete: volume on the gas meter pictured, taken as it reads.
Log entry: 434800 ft³
